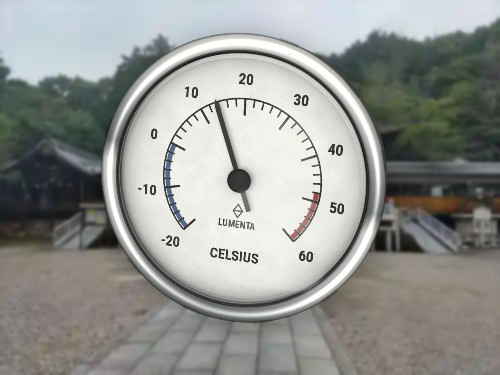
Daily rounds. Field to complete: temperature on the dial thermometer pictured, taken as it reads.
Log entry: 14 °C
